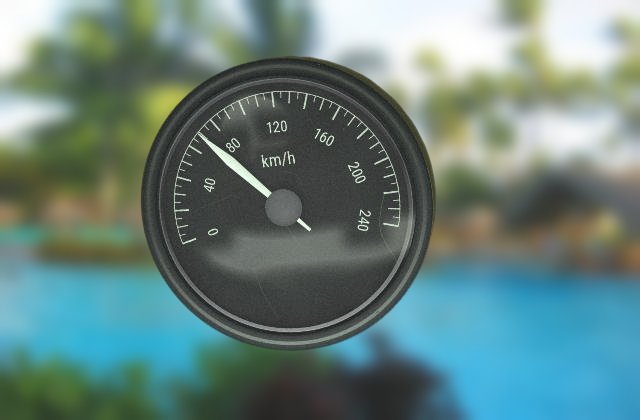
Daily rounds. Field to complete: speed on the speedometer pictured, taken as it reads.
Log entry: 70 km/h
